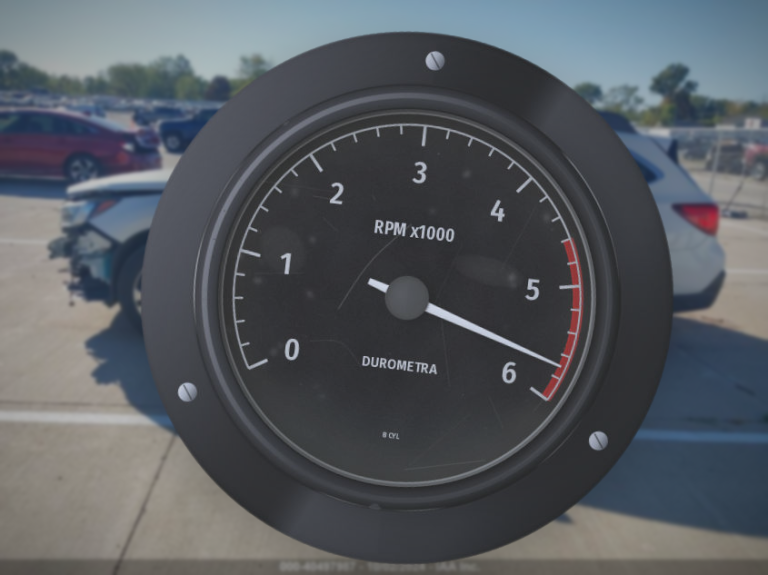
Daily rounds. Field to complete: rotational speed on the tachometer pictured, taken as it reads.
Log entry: 5700 rpm
